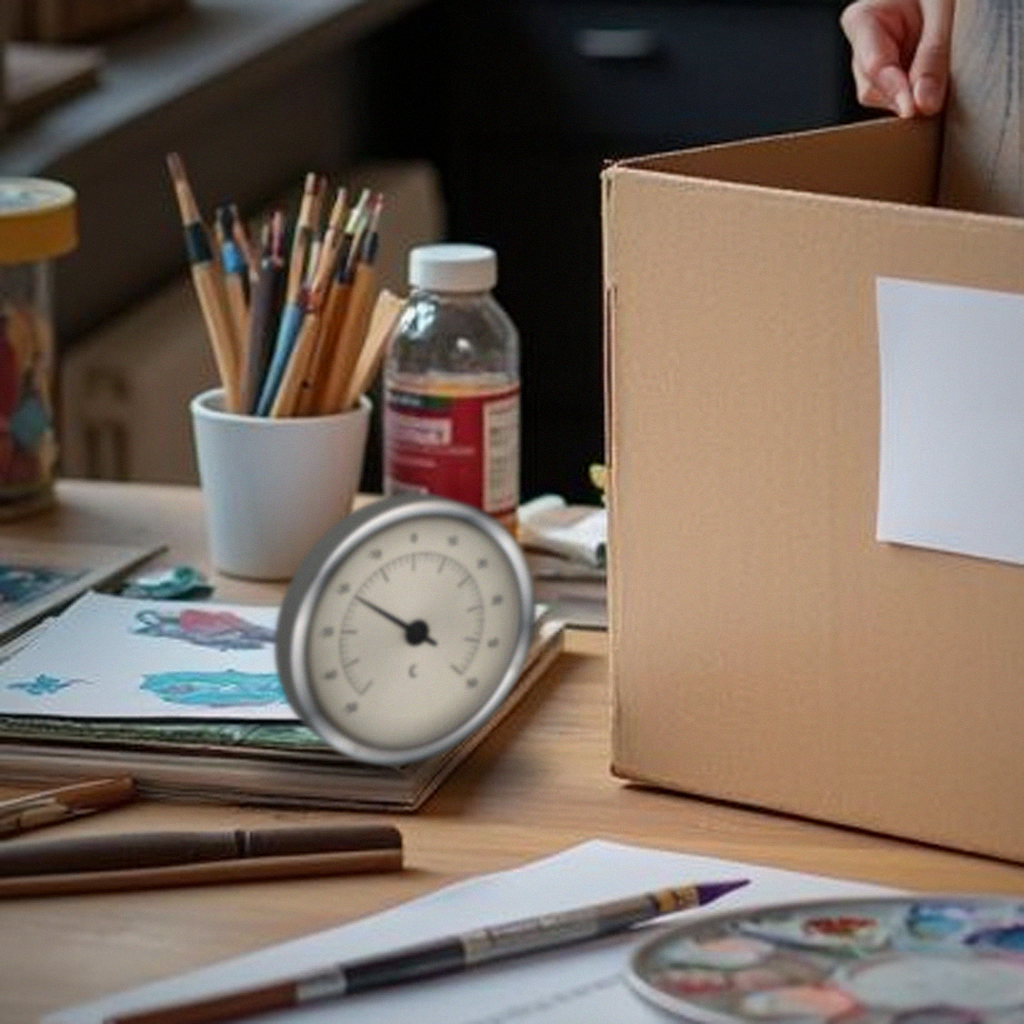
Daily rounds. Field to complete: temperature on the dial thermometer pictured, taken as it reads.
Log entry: -20 °C
